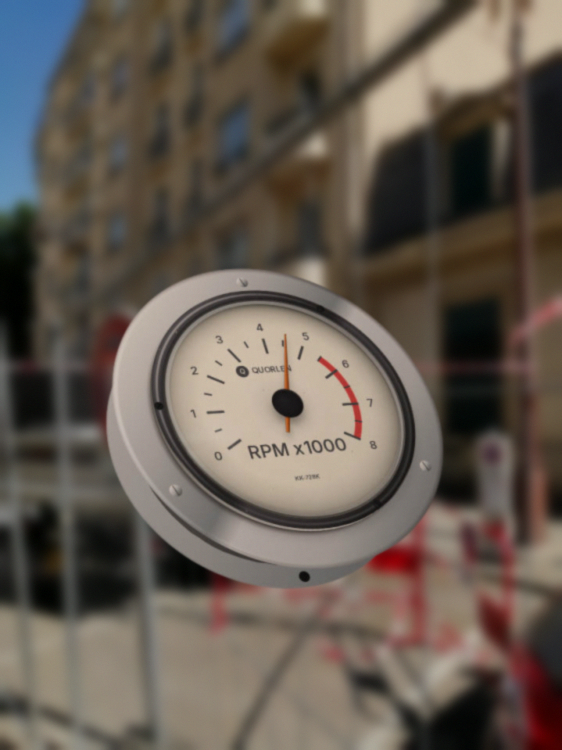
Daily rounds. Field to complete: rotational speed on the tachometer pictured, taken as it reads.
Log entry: 4500 rpm
